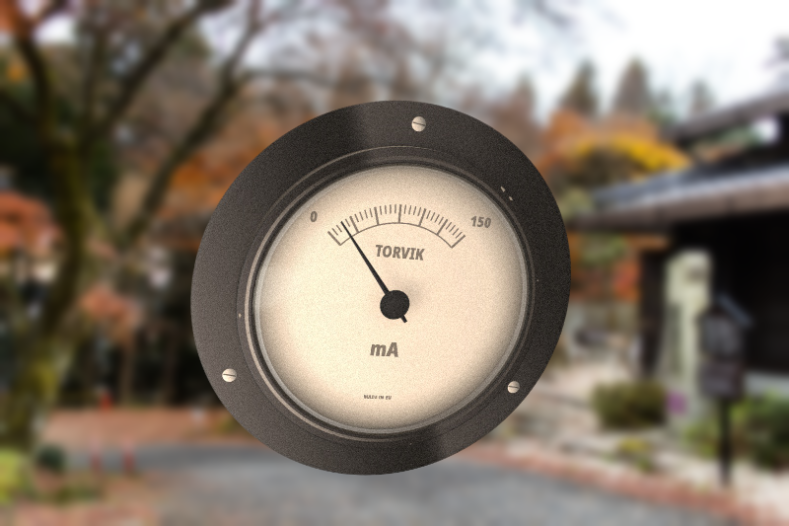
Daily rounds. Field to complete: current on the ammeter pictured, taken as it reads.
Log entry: 15 mA
